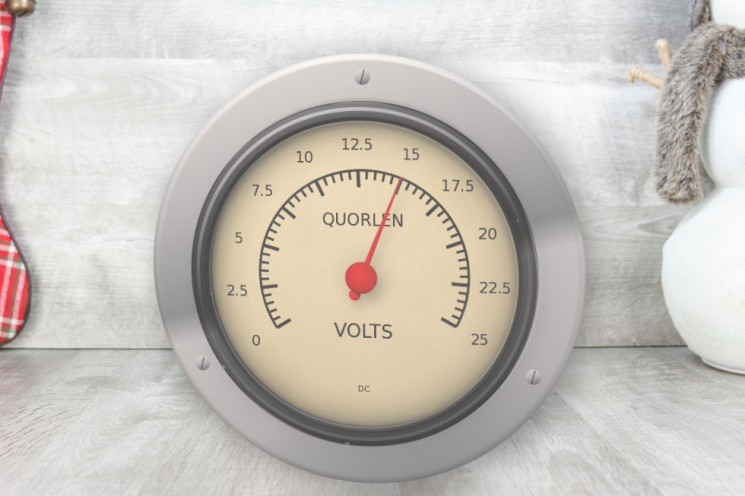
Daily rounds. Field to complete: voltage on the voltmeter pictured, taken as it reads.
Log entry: 15 V
